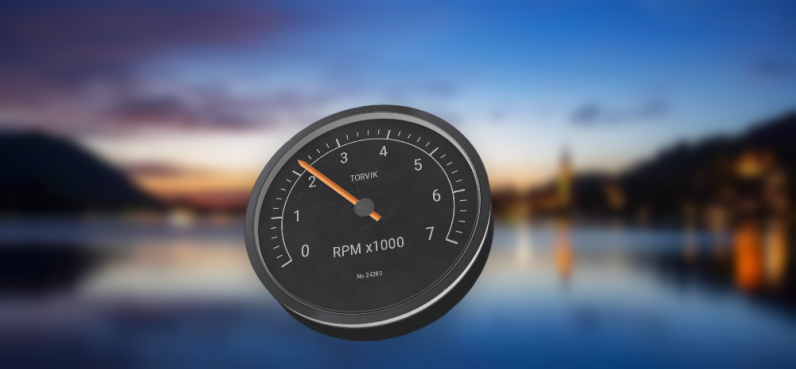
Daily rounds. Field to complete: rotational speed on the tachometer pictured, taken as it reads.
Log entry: 2200 rpm
